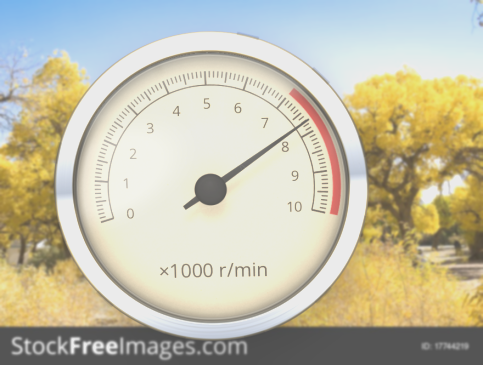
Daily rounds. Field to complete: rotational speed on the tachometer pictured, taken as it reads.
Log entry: 7700 rpm
